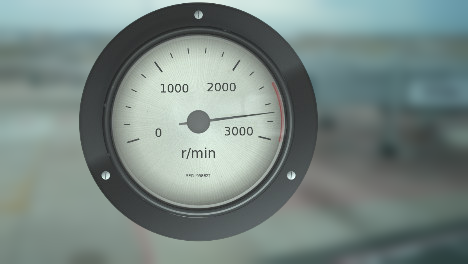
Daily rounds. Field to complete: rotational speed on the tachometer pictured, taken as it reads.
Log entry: 2700 rpm
